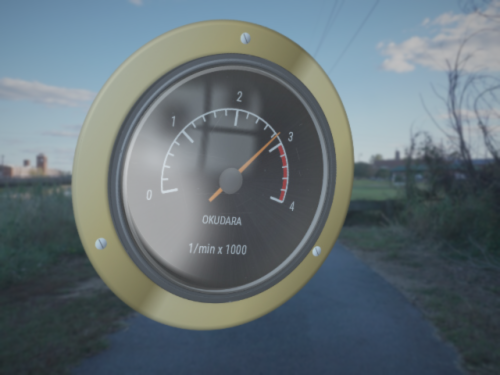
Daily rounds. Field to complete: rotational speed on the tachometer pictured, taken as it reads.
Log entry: 2800 rpm
